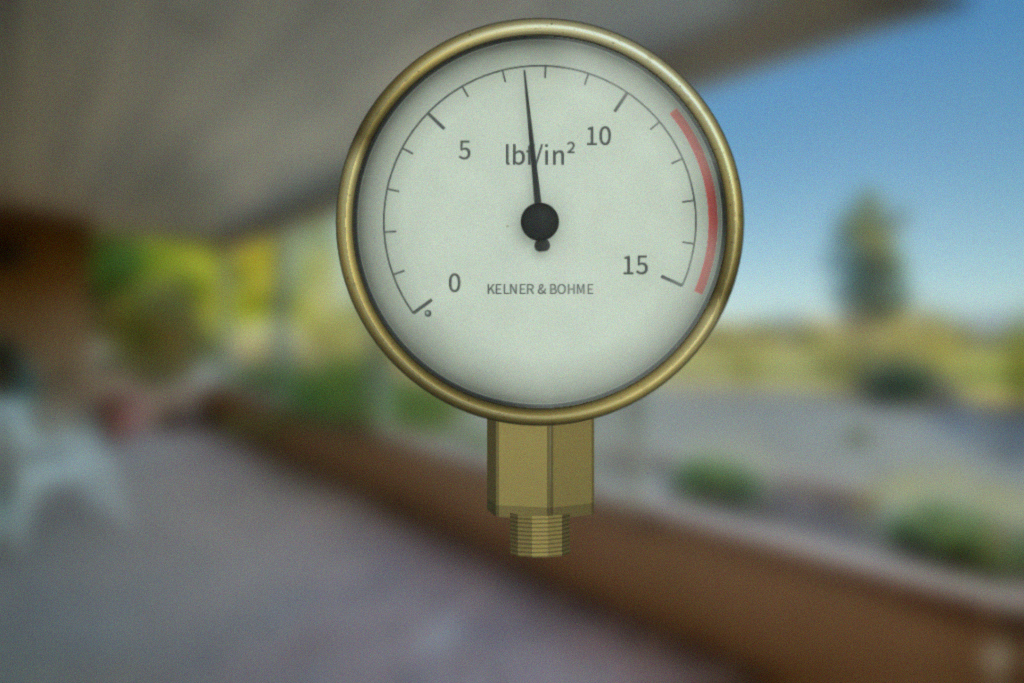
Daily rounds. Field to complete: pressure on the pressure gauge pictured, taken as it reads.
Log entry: 7.5 psi
